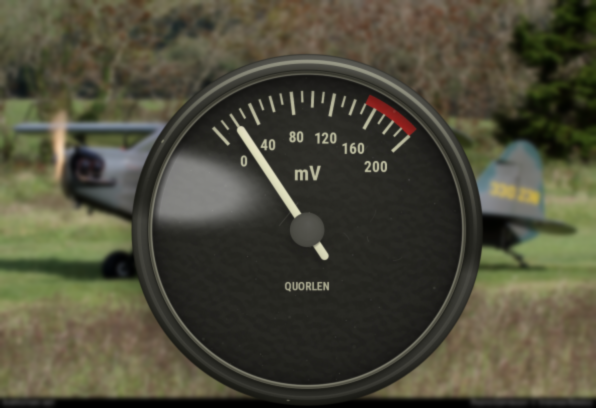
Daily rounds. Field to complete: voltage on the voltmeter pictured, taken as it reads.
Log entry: 20 mV
